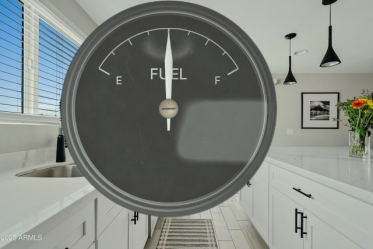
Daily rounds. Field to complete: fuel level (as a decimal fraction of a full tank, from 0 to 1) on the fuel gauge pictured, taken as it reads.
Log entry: 0.5
